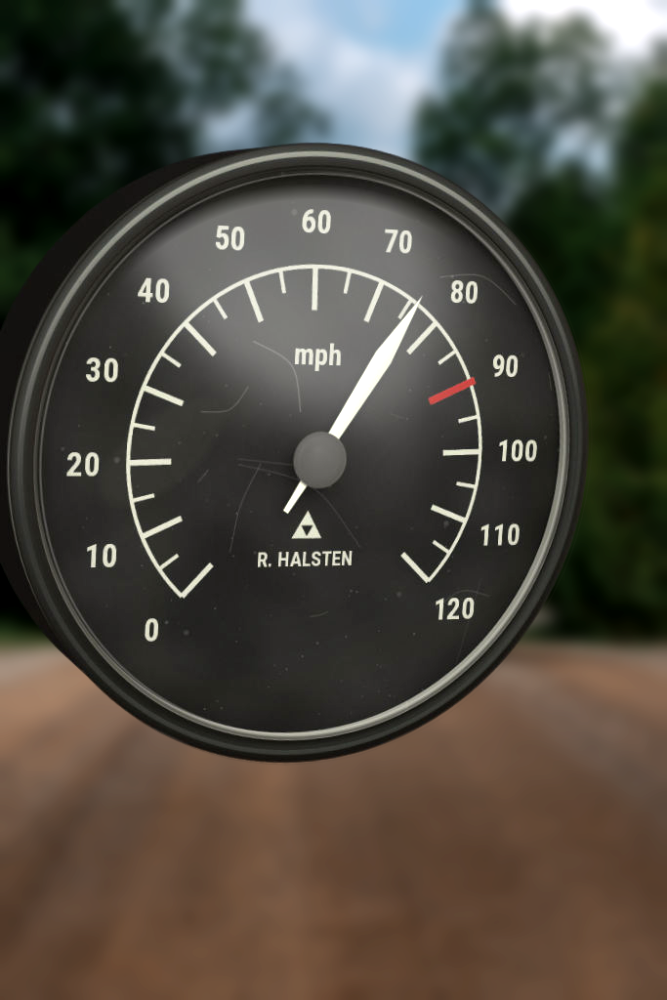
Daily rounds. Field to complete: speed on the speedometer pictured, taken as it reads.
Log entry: 75 mph
